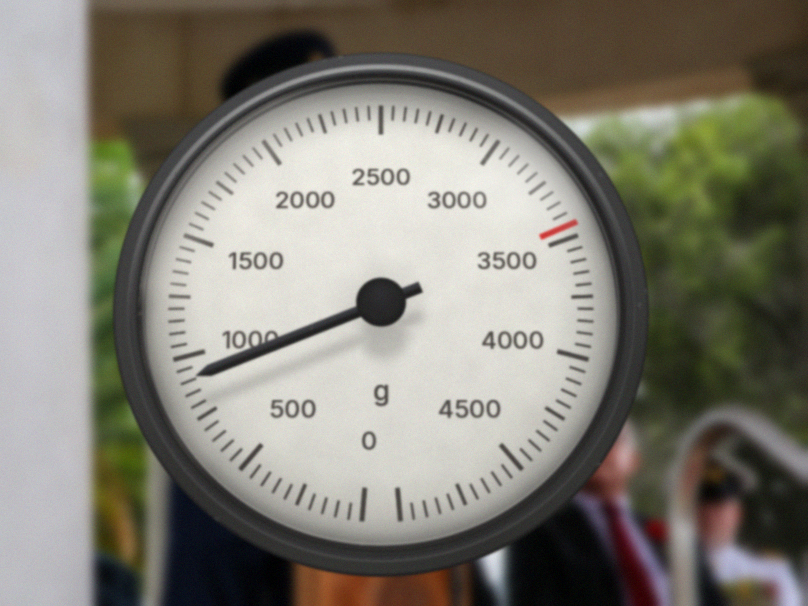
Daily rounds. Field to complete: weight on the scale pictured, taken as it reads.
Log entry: 900 g
